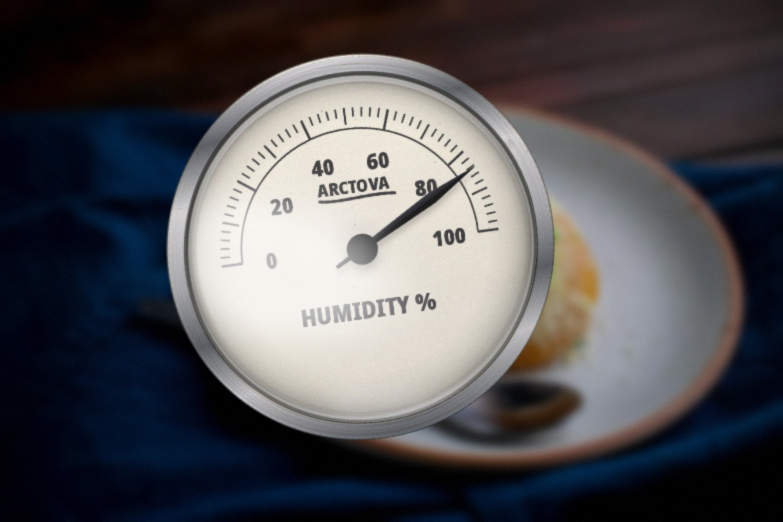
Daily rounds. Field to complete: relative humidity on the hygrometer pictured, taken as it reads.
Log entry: 84 %
